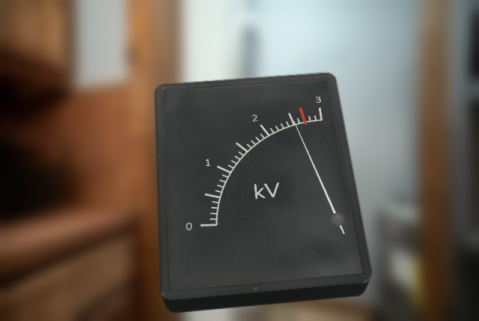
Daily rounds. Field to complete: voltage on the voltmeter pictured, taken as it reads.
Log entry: 2.5 kV
